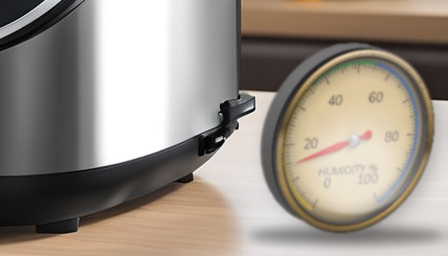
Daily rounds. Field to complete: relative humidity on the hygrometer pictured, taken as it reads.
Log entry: 15 %
